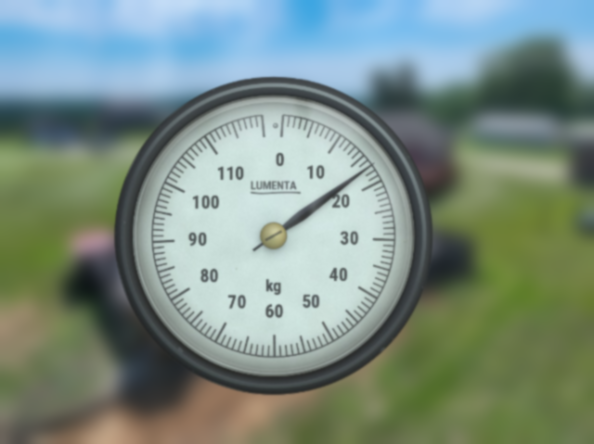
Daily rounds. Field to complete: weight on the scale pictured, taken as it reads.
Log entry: 17 kg
